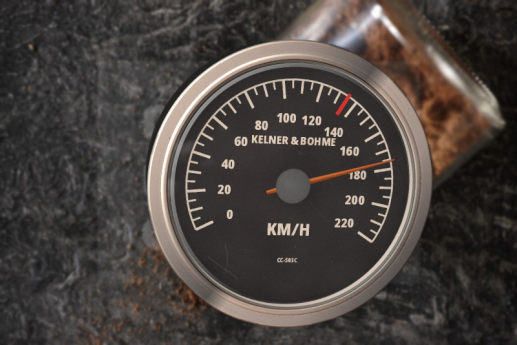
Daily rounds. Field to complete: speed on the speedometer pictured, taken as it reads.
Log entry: 175 km/h
